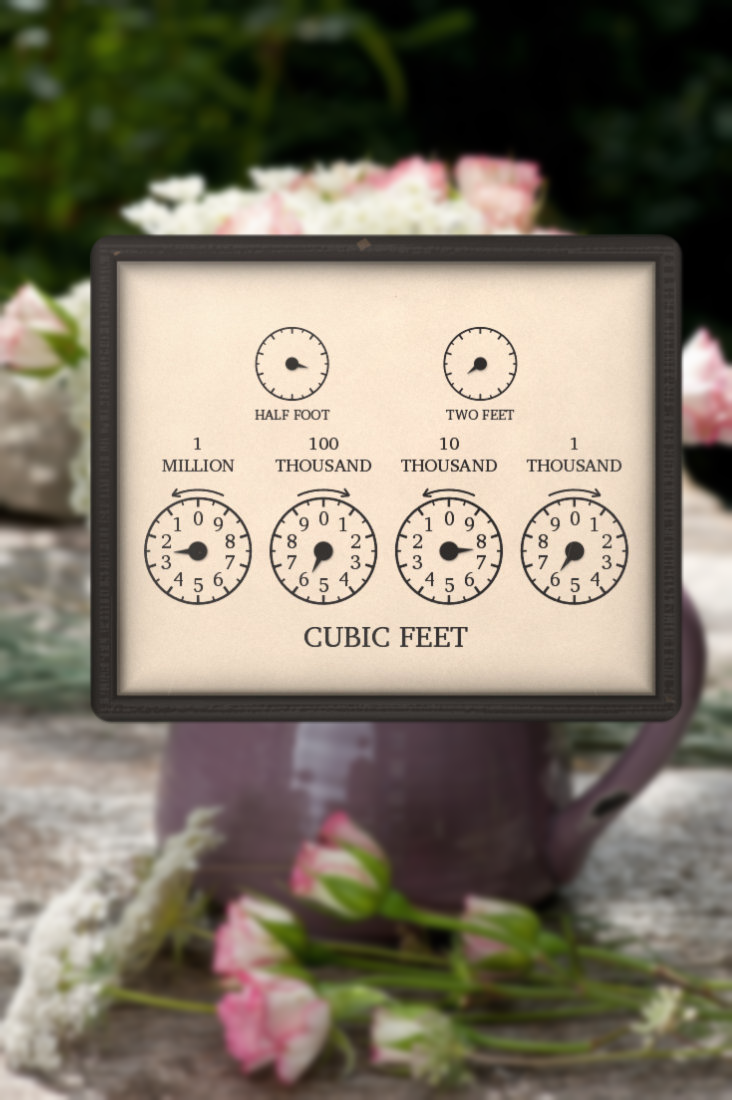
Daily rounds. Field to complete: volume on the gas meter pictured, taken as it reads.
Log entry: 257600 ft³
